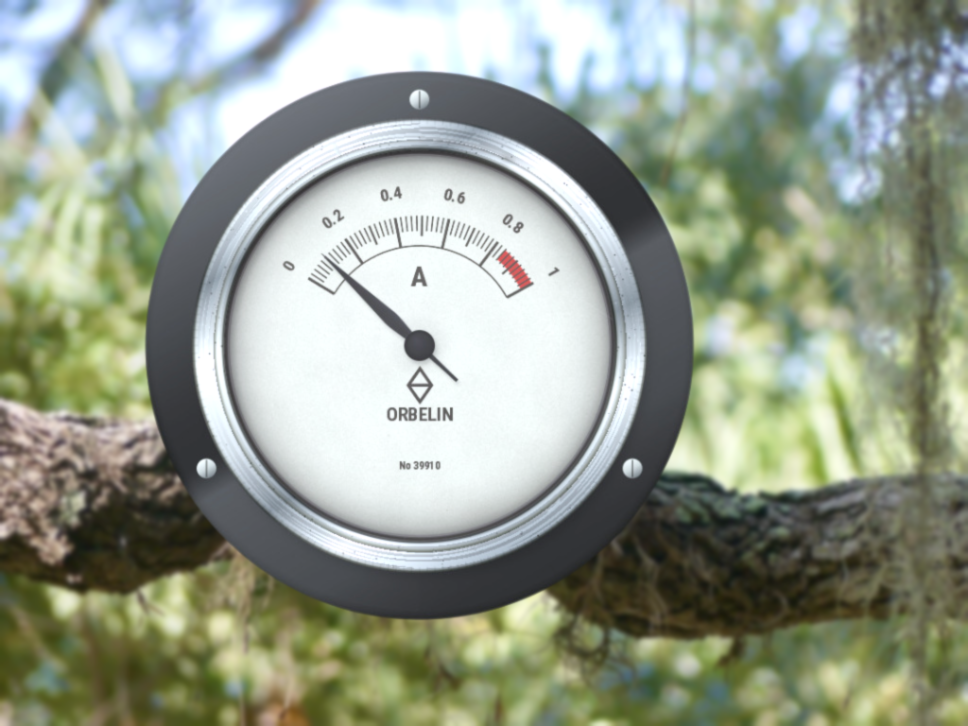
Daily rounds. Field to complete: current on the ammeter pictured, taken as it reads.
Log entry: 0.1 A
